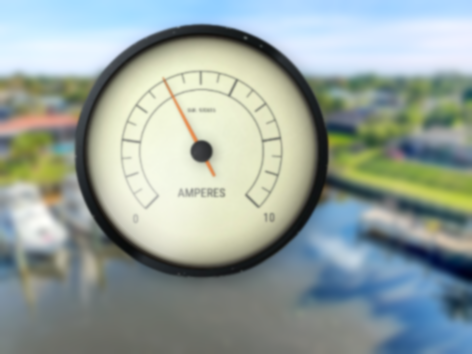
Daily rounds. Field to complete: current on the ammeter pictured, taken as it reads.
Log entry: 4 A
